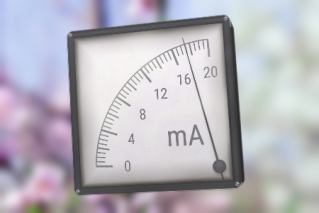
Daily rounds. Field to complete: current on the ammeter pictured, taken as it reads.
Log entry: 17.5 mA
